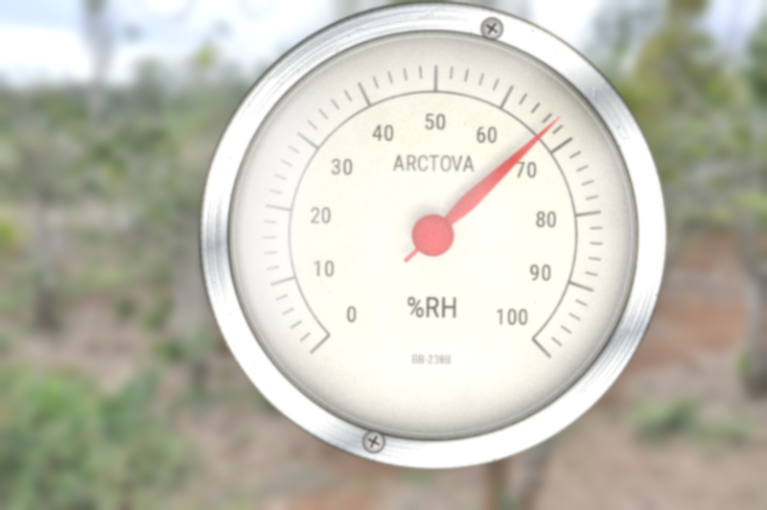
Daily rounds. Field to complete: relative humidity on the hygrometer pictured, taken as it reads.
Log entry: 67 %
